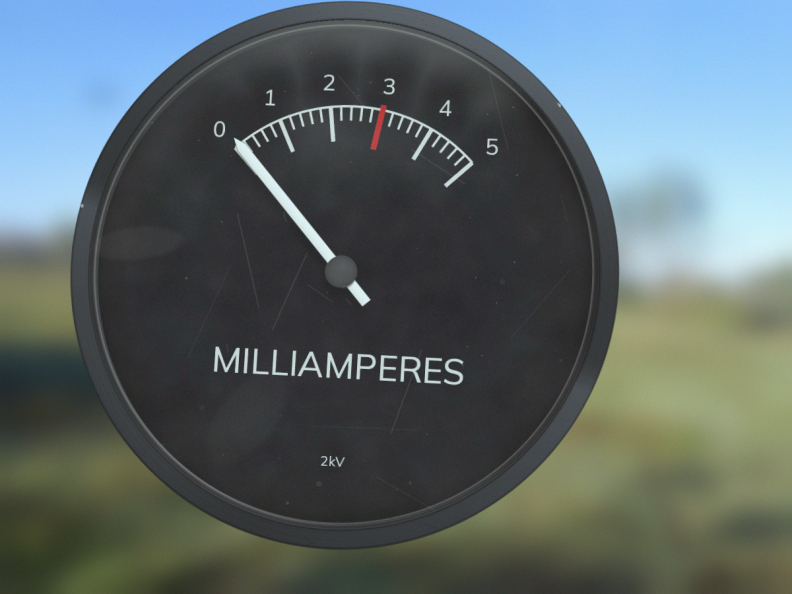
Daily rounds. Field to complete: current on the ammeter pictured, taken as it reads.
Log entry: 0.1 mA
